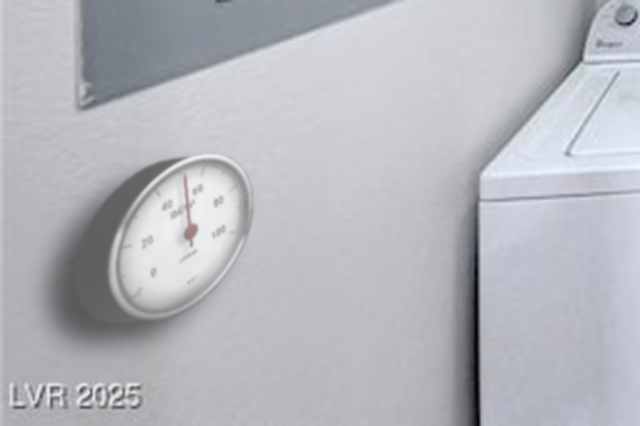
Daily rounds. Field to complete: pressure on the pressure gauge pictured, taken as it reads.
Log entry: 50 psi
